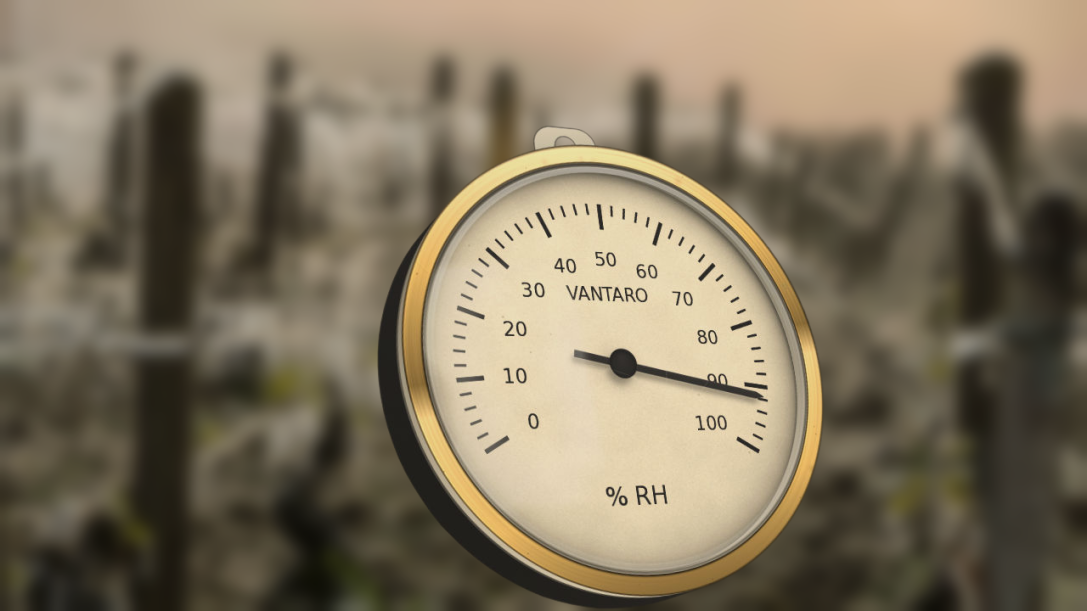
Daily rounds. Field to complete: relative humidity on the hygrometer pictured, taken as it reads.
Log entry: 92 %
